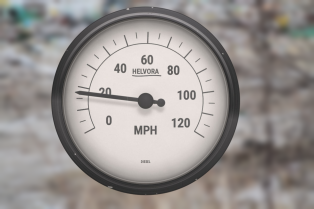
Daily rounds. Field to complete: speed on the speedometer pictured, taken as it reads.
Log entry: 17.5 mph
